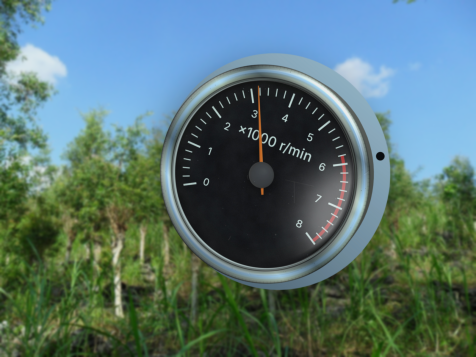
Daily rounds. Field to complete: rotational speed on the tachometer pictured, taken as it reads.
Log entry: 3200 rpm
